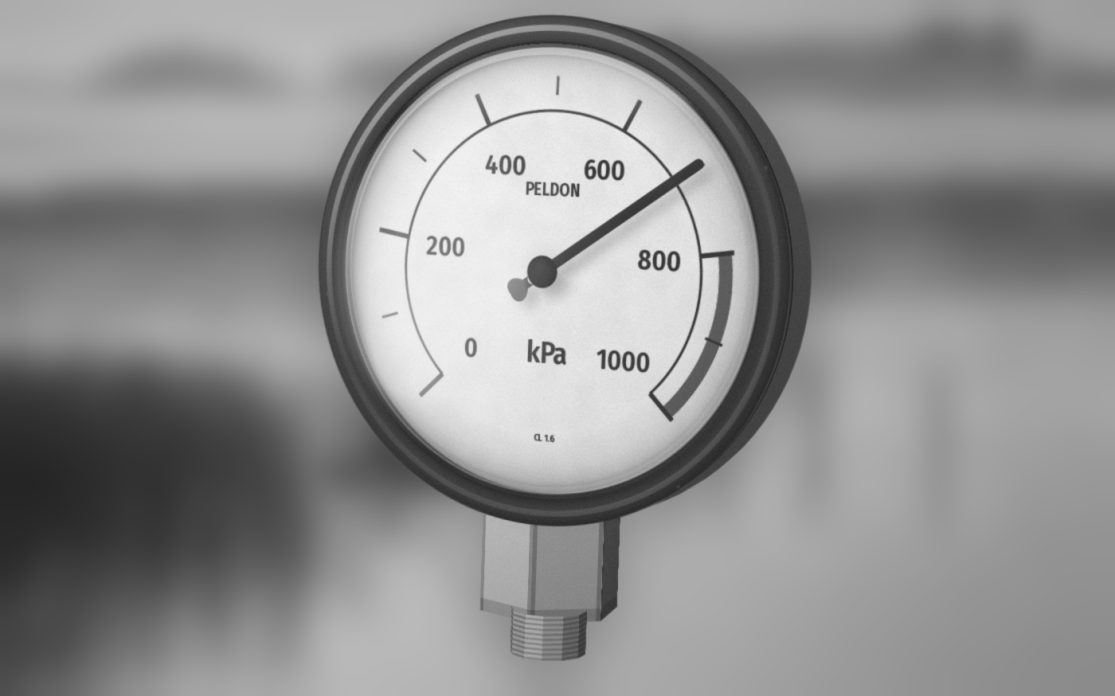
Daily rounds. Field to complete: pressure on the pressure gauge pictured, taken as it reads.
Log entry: 700 kPa
